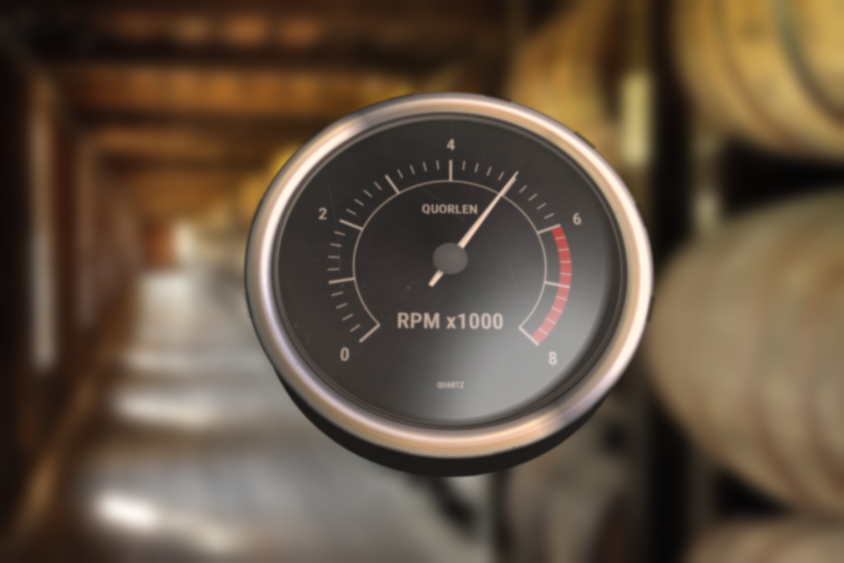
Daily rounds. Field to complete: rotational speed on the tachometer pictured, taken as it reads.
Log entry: 5000 rpm
